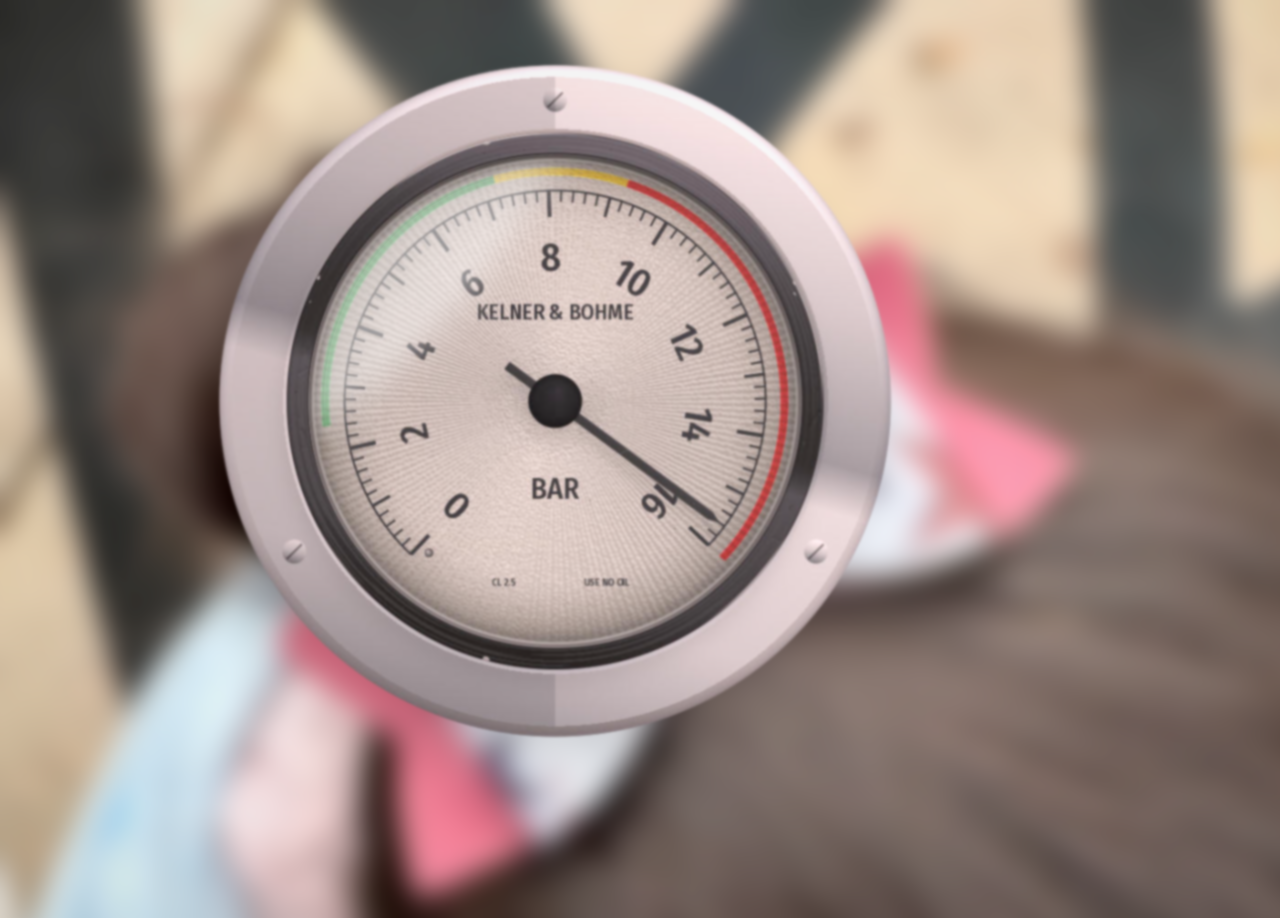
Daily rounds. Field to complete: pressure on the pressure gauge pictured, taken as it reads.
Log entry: 15.6 bar
